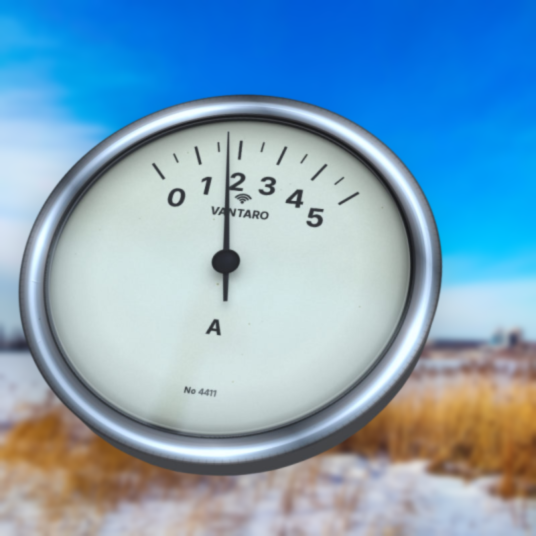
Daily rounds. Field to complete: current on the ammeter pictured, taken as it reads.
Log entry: 1.75 A
